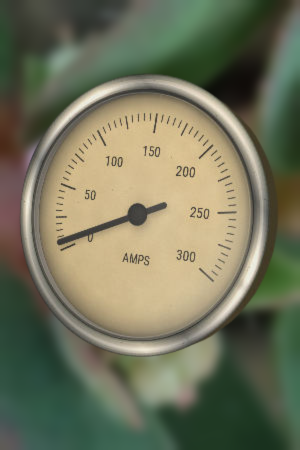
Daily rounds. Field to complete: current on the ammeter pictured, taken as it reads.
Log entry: 5 A
